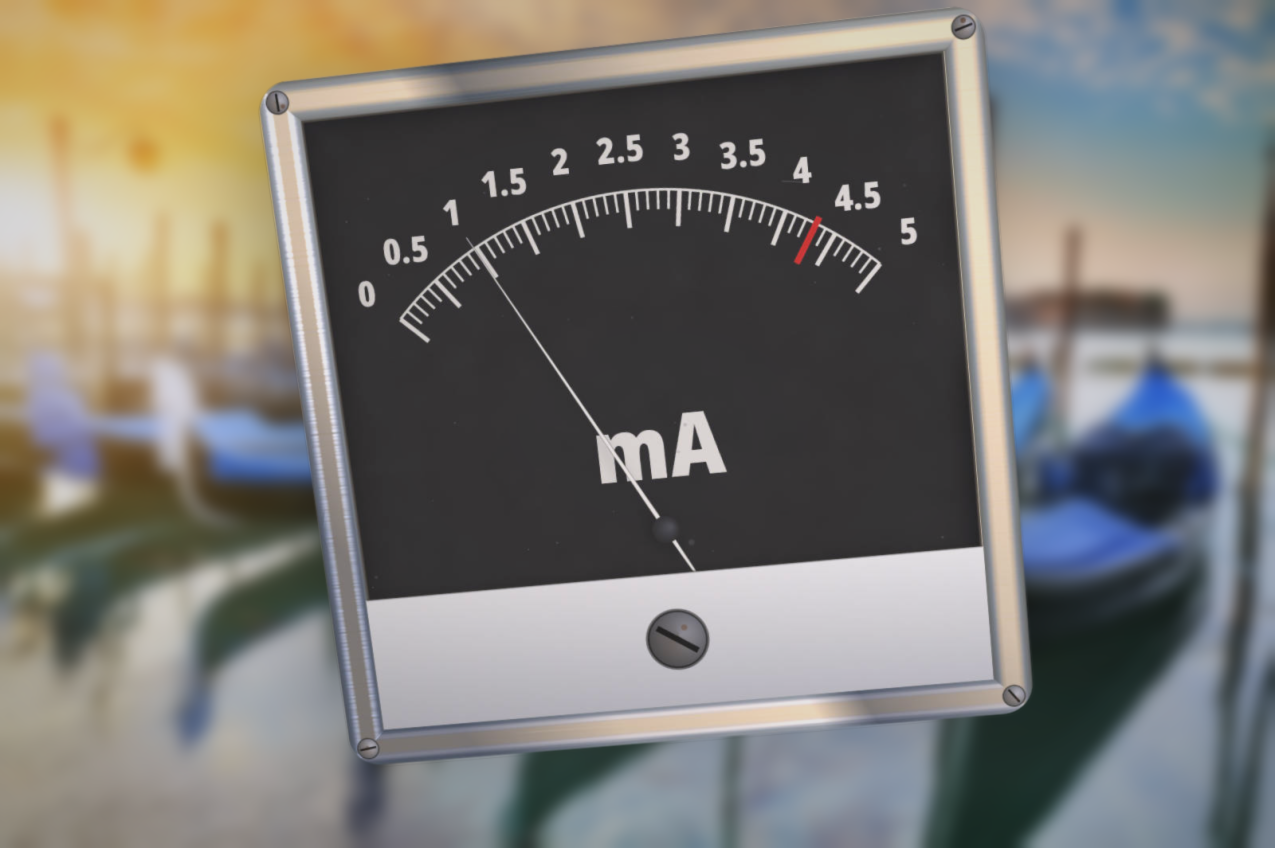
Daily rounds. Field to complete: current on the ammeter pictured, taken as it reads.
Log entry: 1 mA
